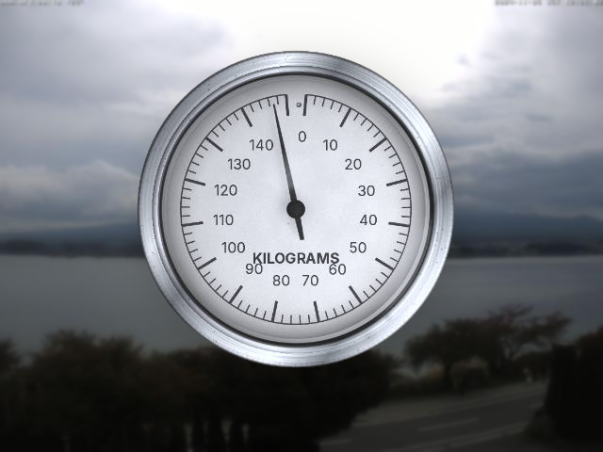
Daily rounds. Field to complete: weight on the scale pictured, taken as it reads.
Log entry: 147 kg
